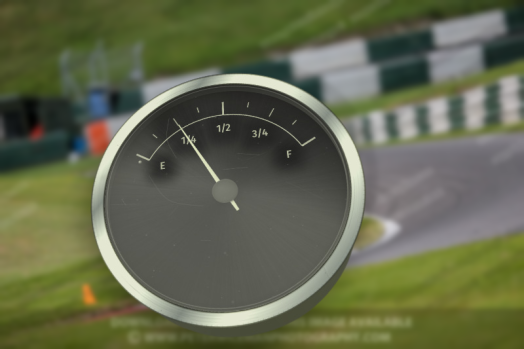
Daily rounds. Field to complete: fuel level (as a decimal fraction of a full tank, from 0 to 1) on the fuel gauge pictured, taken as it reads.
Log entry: 0.25
